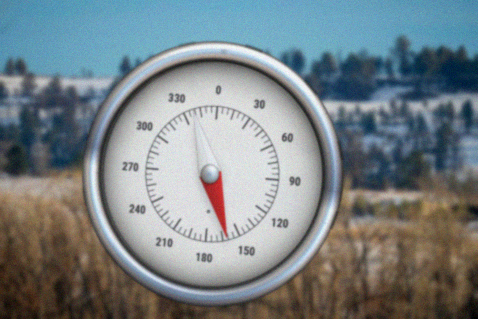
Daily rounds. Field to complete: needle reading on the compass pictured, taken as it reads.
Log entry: 160 °
